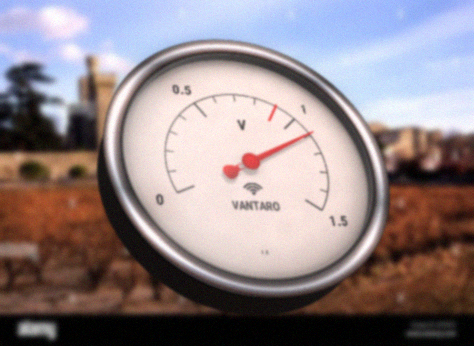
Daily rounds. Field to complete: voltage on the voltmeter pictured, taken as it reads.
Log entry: 1.1 V
